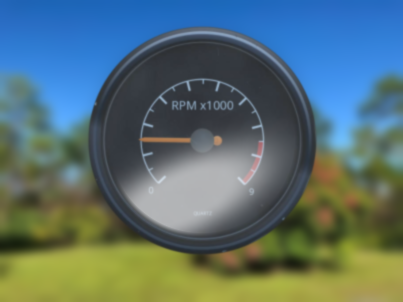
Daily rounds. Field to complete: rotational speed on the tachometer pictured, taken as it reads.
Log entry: 1500 rpm
